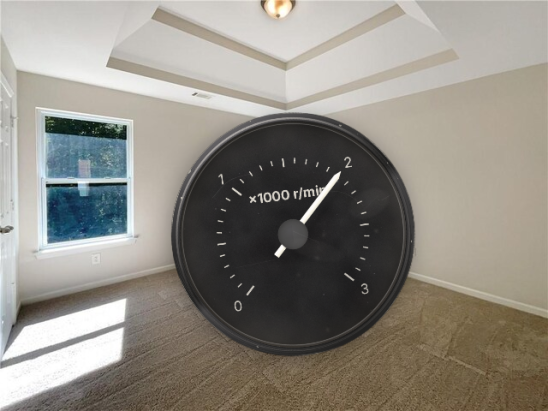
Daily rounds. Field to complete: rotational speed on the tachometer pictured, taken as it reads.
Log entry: 2000 rpm
